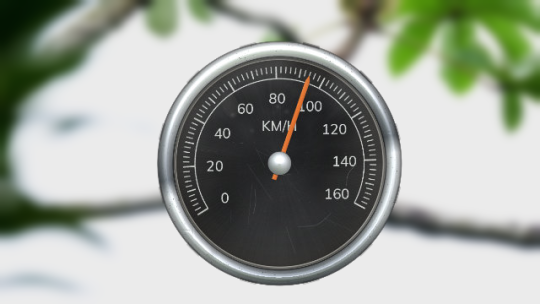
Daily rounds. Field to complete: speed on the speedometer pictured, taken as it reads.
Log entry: 94 km/h
